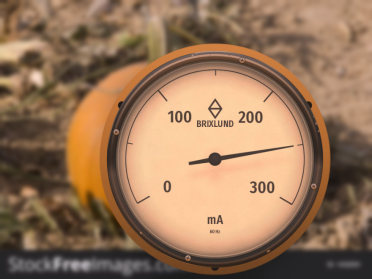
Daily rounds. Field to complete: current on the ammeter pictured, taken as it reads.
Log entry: 250 mA
